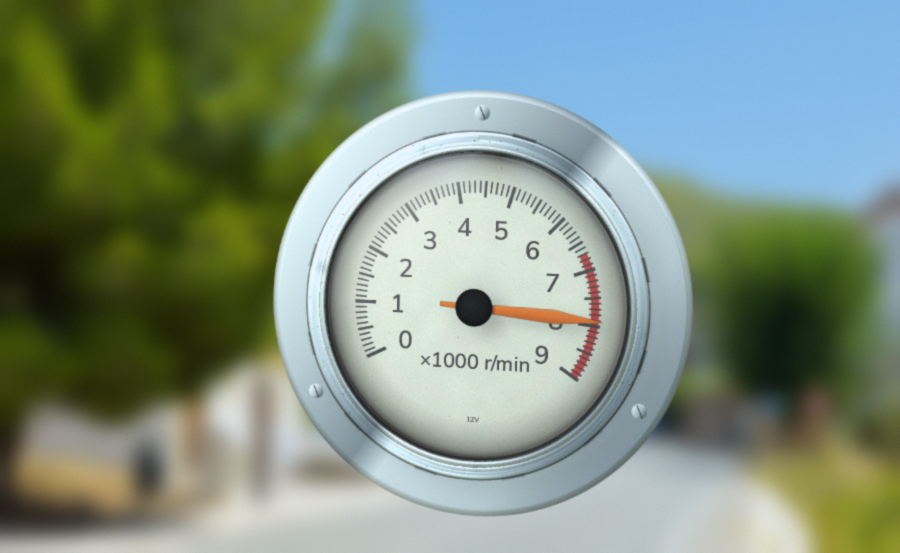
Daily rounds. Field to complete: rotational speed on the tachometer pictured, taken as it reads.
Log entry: 7900 rpm
